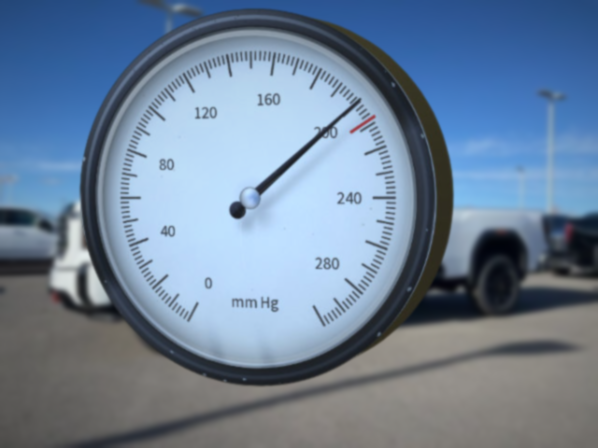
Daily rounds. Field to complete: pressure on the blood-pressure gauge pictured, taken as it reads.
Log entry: 200 mmHg
